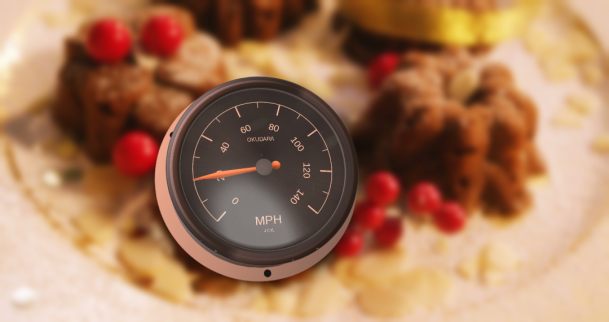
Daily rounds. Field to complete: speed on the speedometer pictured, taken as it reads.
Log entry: 20 mph
